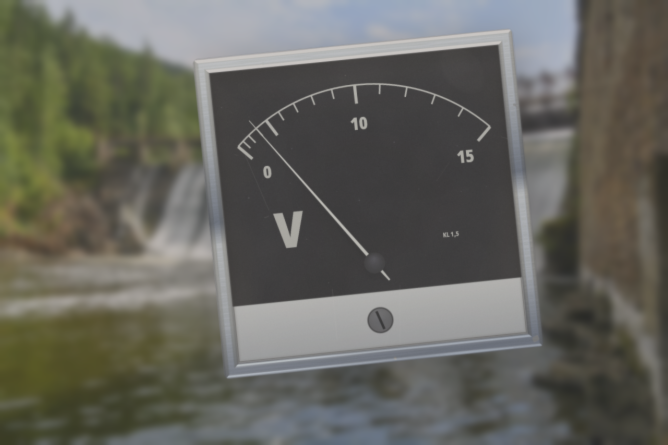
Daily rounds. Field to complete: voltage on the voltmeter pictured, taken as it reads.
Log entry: 4 V
